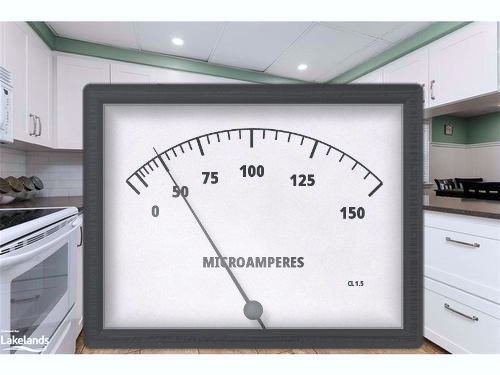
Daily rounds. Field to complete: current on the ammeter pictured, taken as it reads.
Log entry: 50 µA
